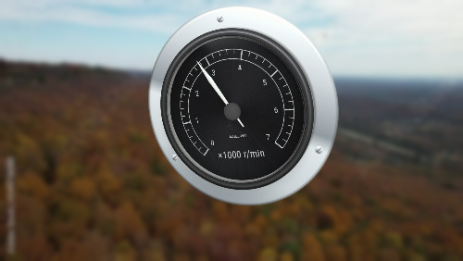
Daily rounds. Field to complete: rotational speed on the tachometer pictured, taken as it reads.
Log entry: 2800 rpm
